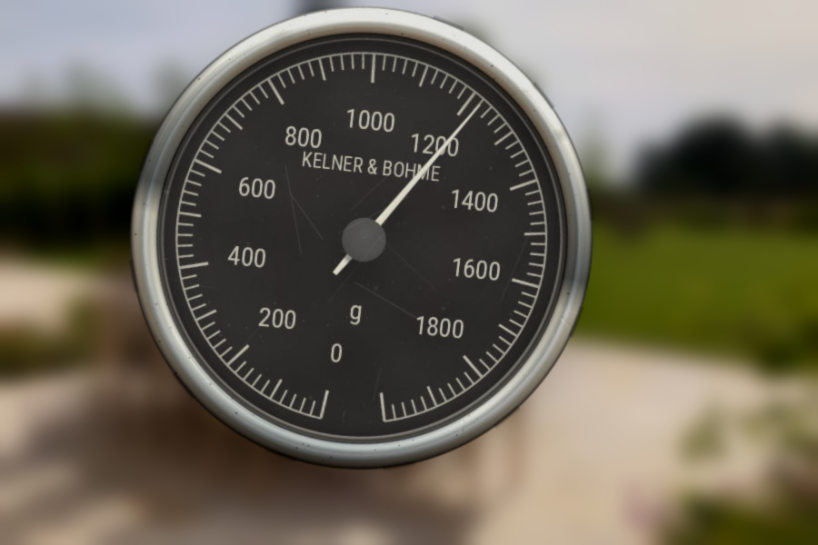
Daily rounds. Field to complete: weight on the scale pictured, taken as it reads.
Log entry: 1220 g
